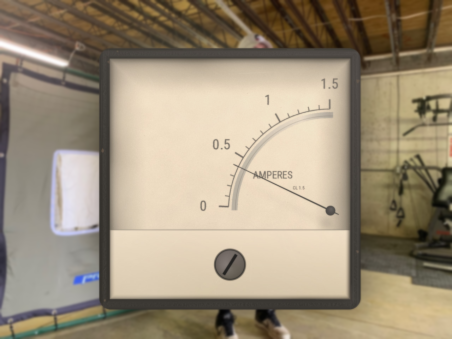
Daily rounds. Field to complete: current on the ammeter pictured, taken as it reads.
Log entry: 0.4 A
